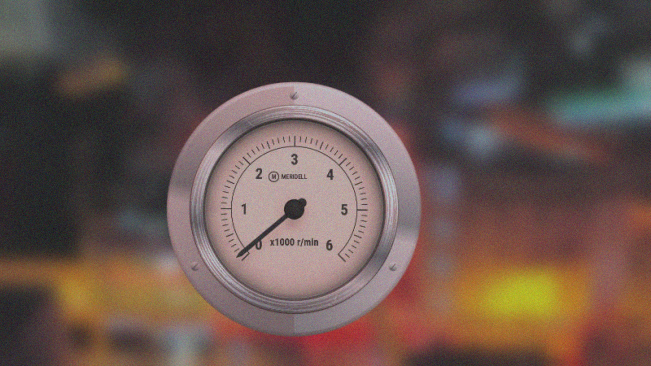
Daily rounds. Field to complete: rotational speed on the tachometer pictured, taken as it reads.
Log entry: 100 rpm
